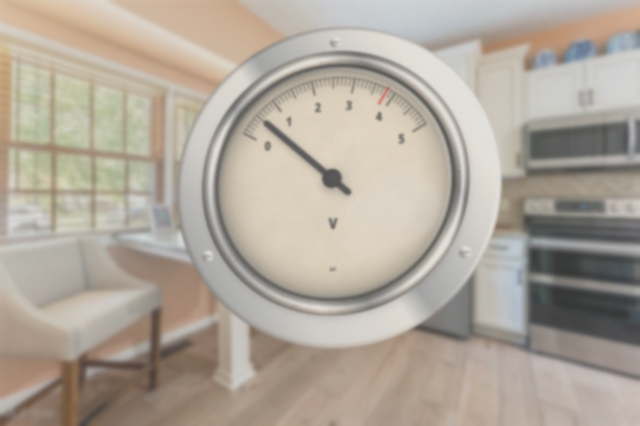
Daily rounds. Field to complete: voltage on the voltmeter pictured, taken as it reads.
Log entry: 0.5 V
